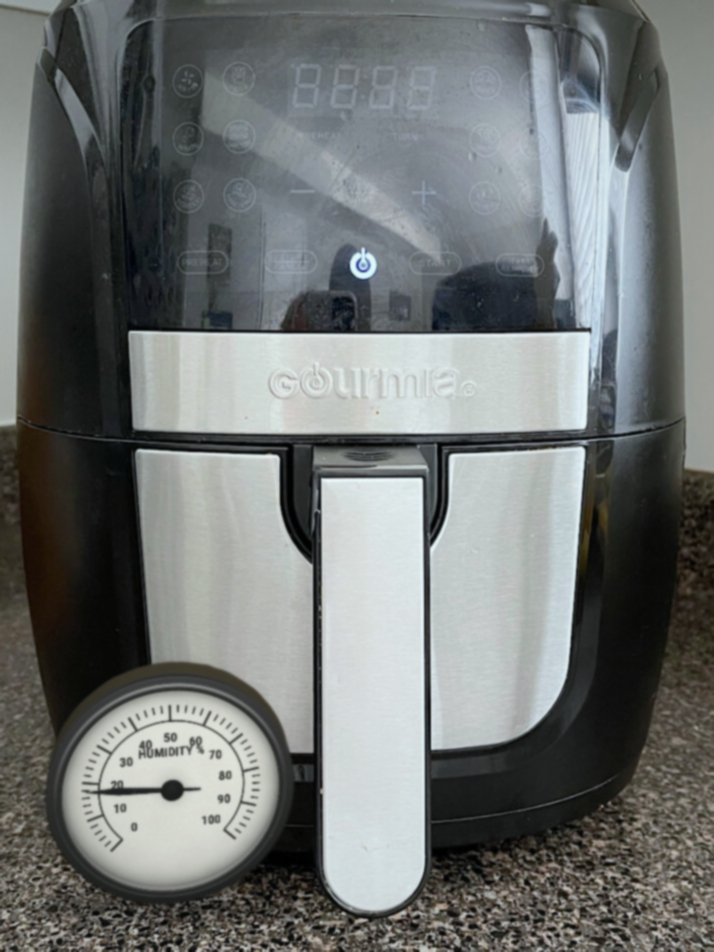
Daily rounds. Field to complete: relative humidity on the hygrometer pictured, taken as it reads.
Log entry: 18 %
